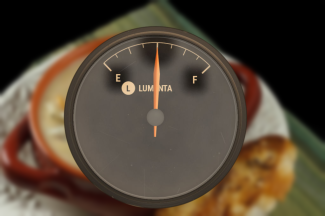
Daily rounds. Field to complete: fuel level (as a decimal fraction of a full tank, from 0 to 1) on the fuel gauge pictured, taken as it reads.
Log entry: 0.5
